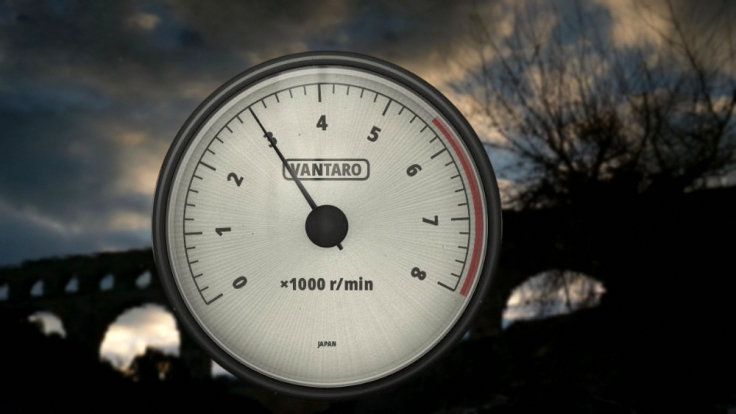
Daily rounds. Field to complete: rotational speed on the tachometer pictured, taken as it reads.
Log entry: 3000 rpm
